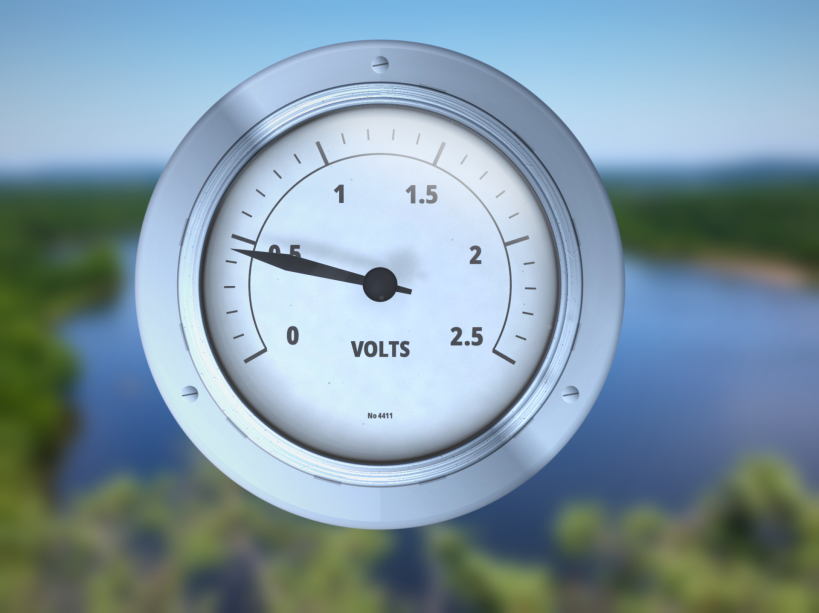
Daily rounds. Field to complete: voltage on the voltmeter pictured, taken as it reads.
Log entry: 0.45 V
